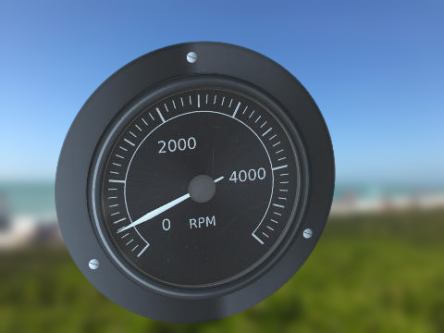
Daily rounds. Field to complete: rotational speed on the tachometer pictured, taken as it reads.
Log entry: 400 rpm
